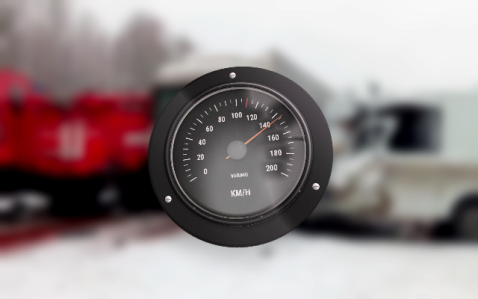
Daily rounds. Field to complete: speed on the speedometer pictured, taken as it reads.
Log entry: 145 km/h
